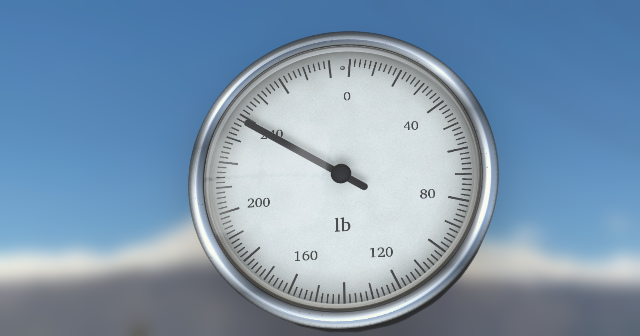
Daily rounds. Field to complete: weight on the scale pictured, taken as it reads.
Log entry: 238 lb
